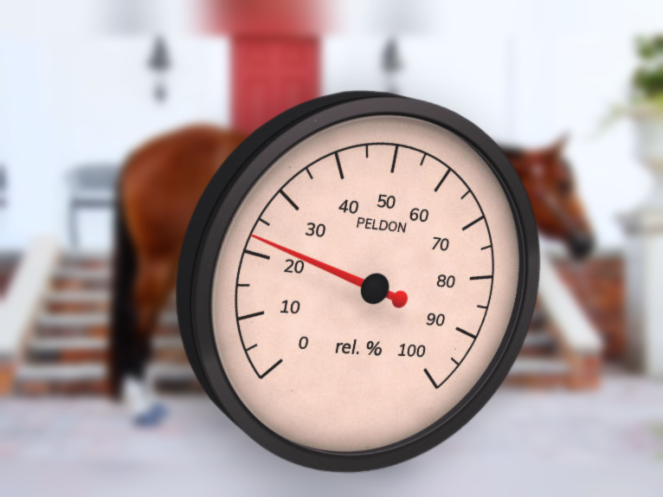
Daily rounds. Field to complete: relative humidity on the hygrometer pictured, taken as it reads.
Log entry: 22.5 %
